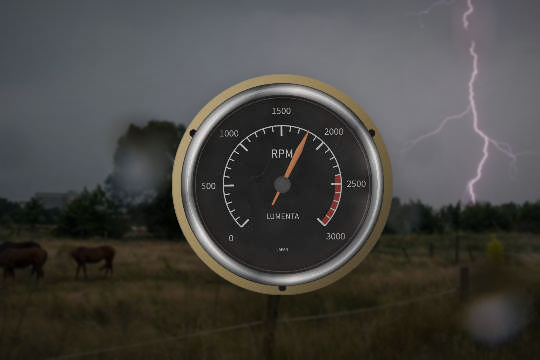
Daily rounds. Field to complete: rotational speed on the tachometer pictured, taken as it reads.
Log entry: 1800 rpm
